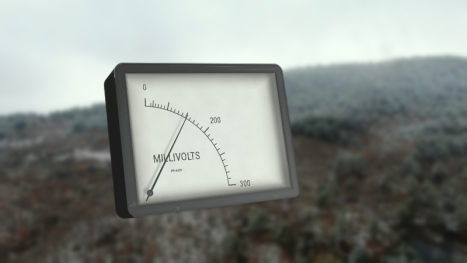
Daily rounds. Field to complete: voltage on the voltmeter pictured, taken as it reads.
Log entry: 150 mV
